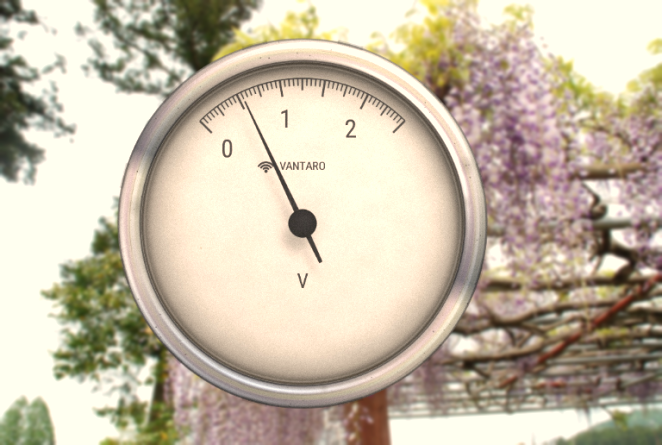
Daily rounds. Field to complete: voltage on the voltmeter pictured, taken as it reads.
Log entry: 0.55 V
